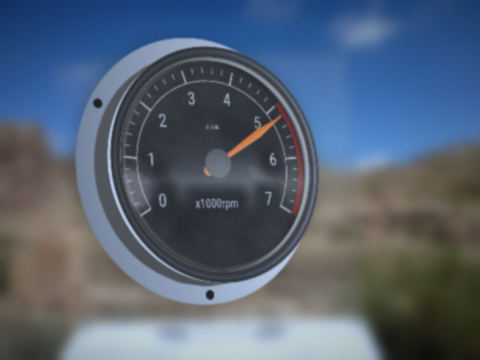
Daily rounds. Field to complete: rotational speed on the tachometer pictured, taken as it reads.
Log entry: 5200 rpm
